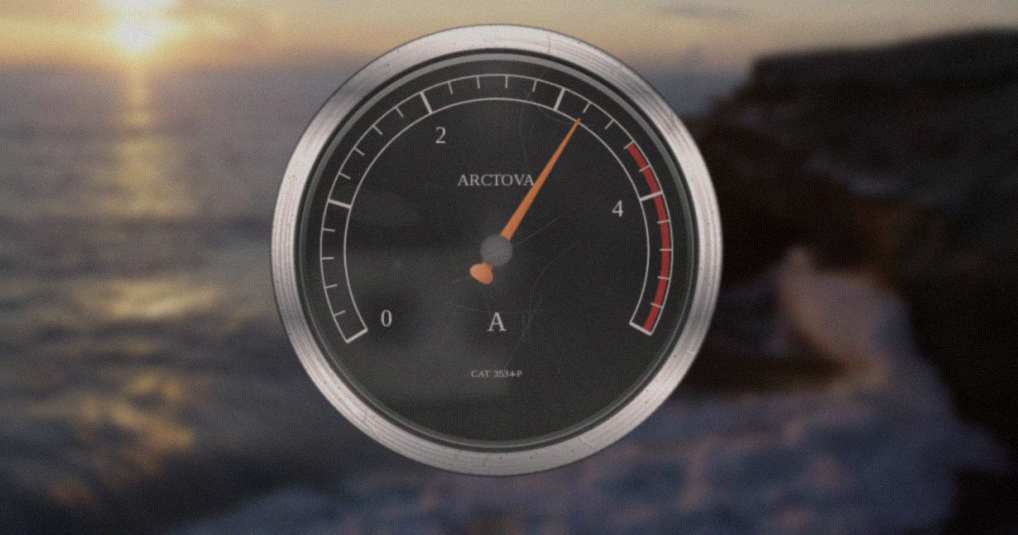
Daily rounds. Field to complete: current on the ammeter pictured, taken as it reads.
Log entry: 3.2 A
